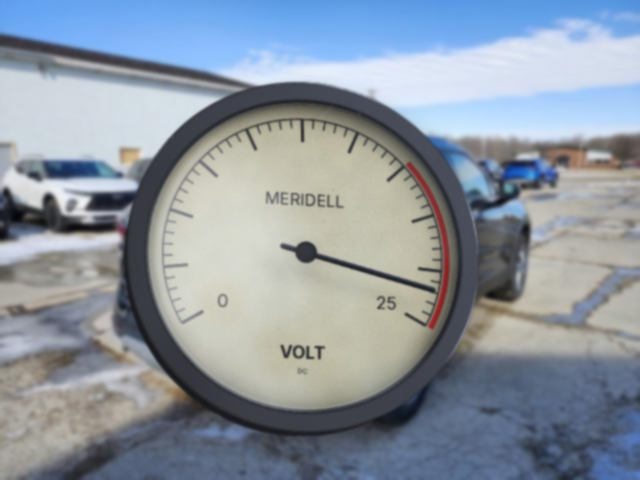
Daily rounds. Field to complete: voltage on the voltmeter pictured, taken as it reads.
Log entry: 23.5 V
